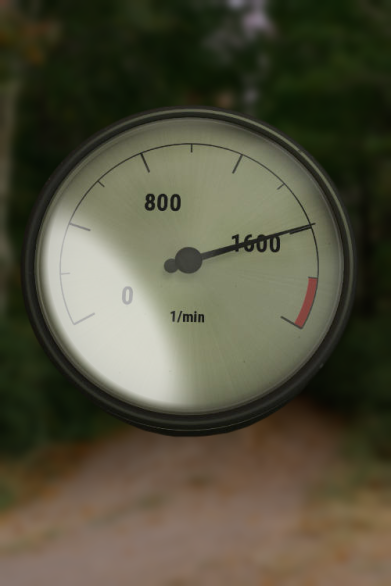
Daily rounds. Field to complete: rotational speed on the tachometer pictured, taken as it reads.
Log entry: 1600 rpm
